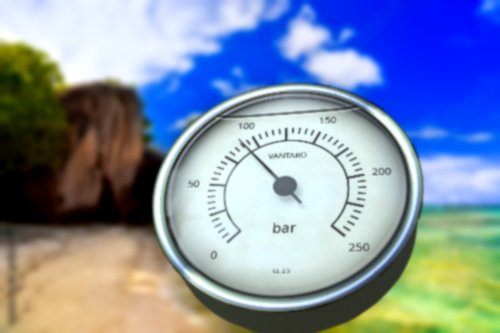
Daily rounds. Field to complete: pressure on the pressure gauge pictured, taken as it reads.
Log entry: 90 bar
